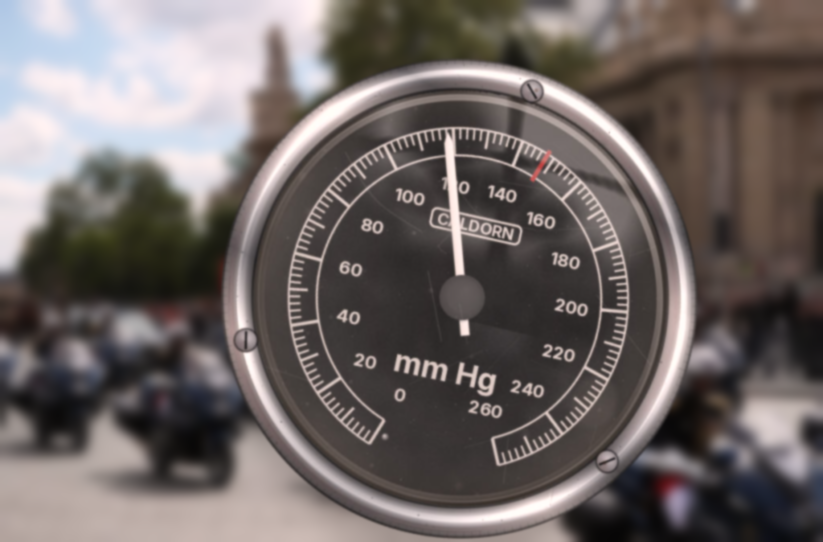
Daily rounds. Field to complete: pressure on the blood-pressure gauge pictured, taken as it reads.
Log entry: 118 mmHg
